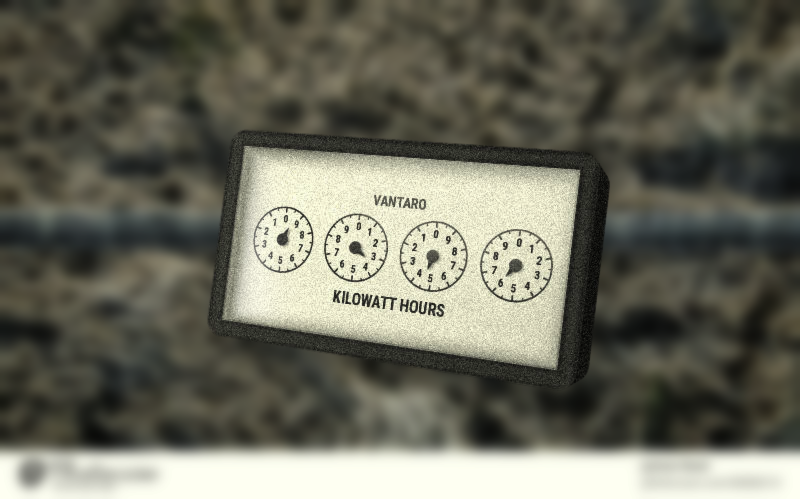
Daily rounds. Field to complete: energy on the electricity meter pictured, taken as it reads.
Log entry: 9346 kWh
